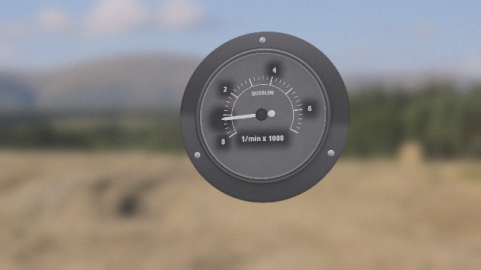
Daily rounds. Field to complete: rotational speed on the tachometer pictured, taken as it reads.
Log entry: 800 rpm
